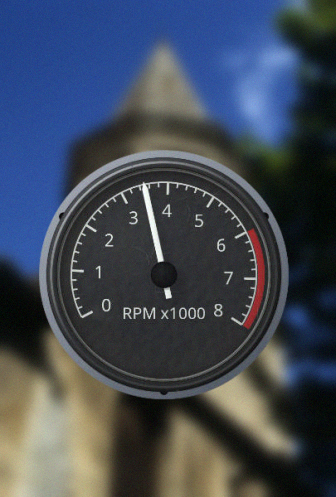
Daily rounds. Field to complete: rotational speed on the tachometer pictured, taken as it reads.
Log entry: 3500 rpm
